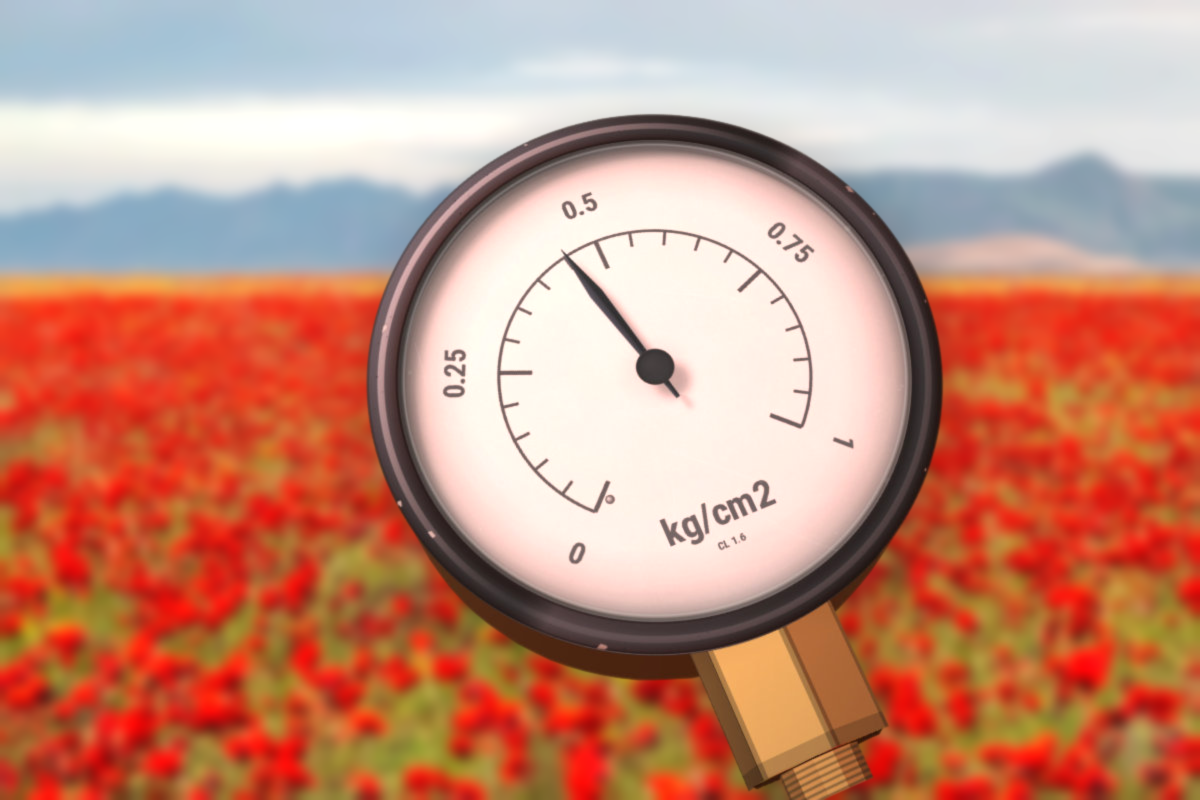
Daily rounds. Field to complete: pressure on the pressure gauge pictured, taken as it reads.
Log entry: 0.45 kg/cm²
